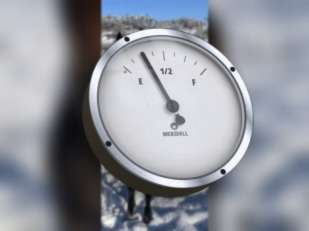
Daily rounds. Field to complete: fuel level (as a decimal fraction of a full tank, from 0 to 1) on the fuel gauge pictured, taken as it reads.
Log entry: 0.25
